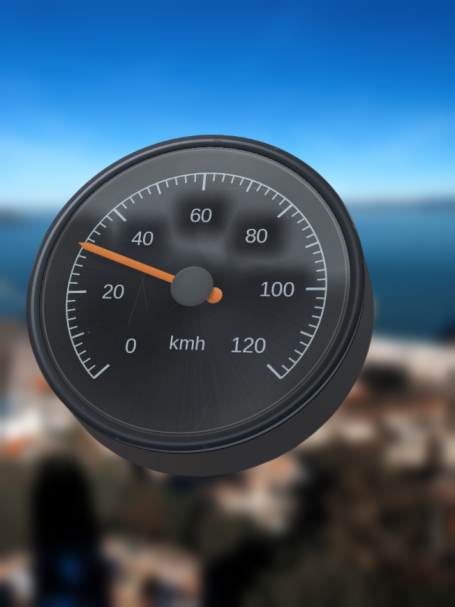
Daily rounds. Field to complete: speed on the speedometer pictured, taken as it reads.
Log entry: 30 km/h
